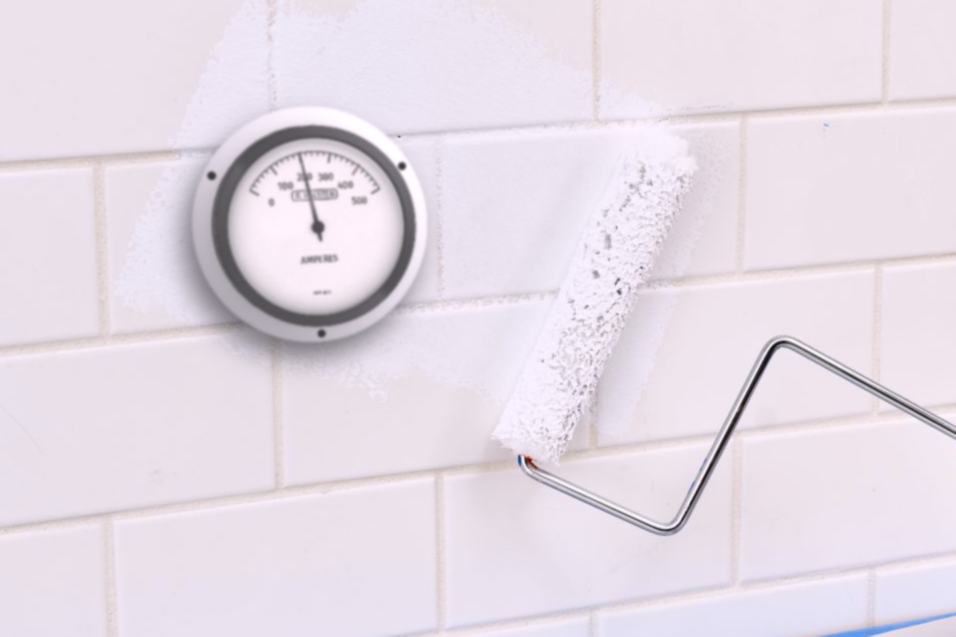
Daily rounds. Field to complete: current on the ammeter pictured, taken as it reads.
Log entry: 200 A
